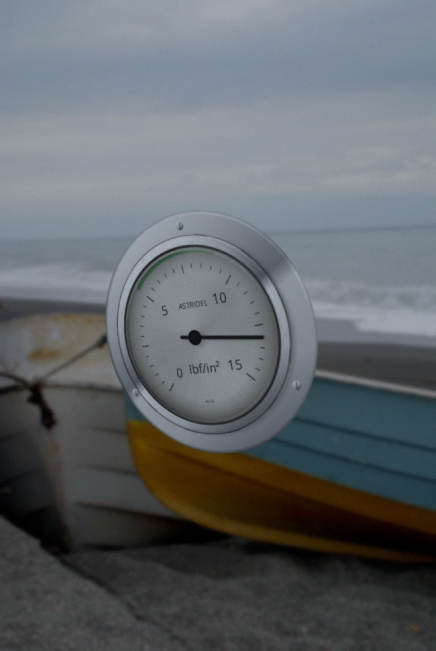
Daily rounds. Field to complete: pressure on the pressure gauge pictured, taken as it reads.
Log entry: 13 psi
